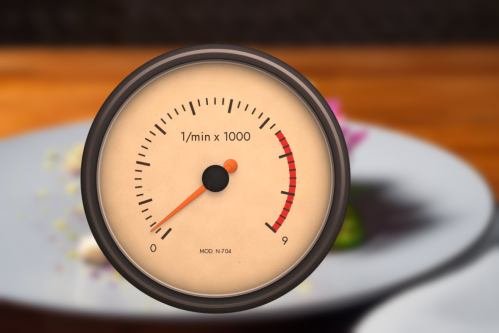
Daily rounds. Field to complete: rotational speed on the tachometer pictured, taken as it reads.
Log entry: 300 rpm
